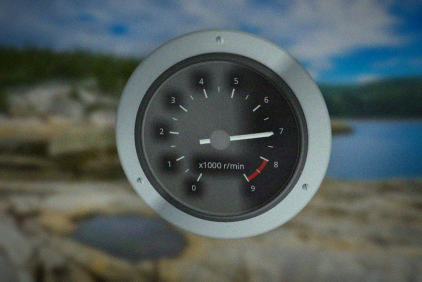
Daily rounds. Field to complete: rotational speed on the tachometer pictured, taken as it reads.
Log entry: 7000 rpm
